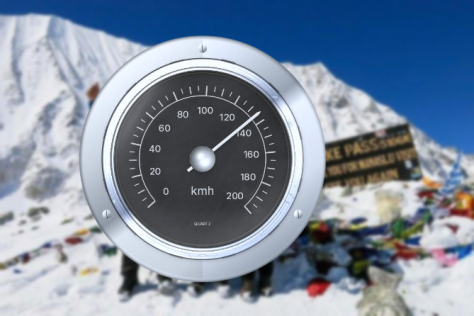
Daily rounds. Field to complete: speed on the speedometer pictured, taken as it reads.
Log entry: 135 km/h
